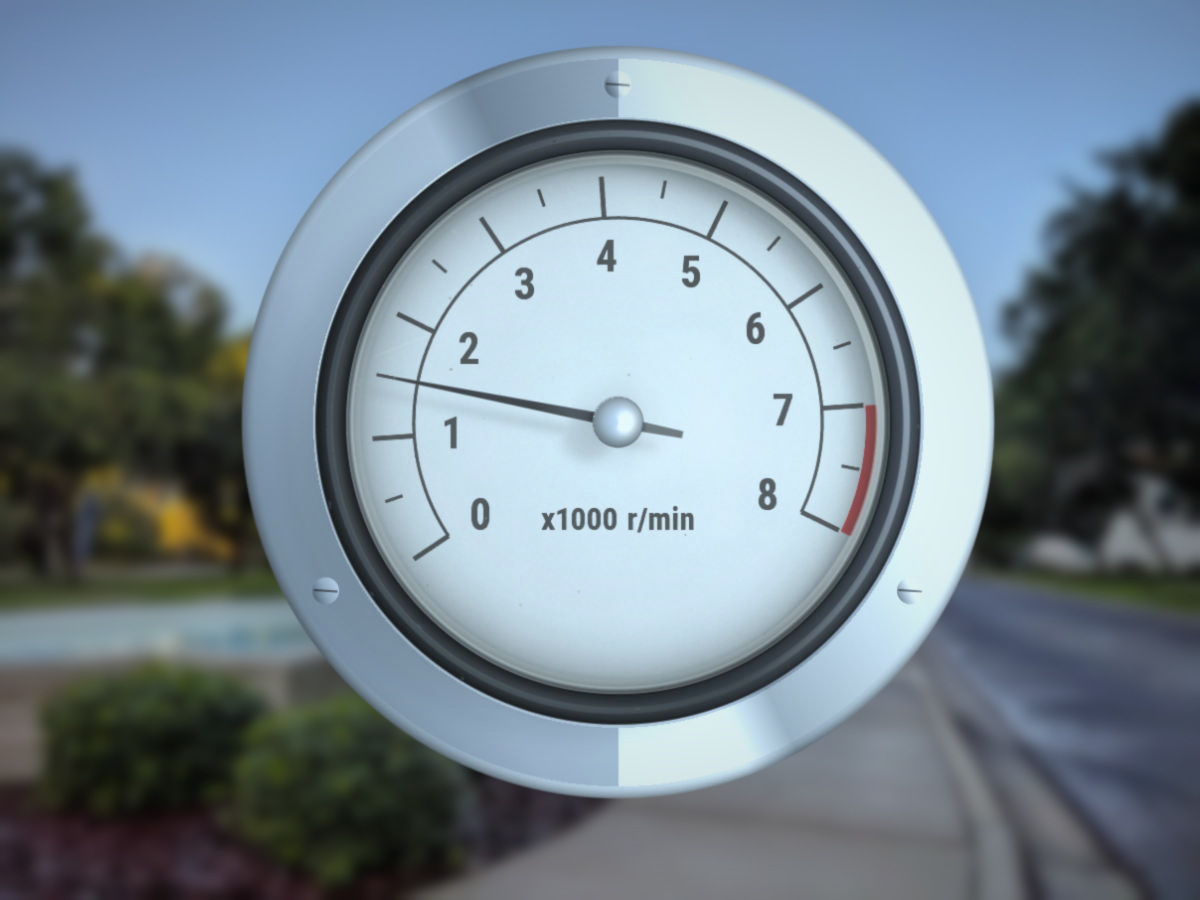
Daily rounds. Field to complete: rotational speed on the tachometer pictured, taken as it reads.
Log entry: 1500 rpm
